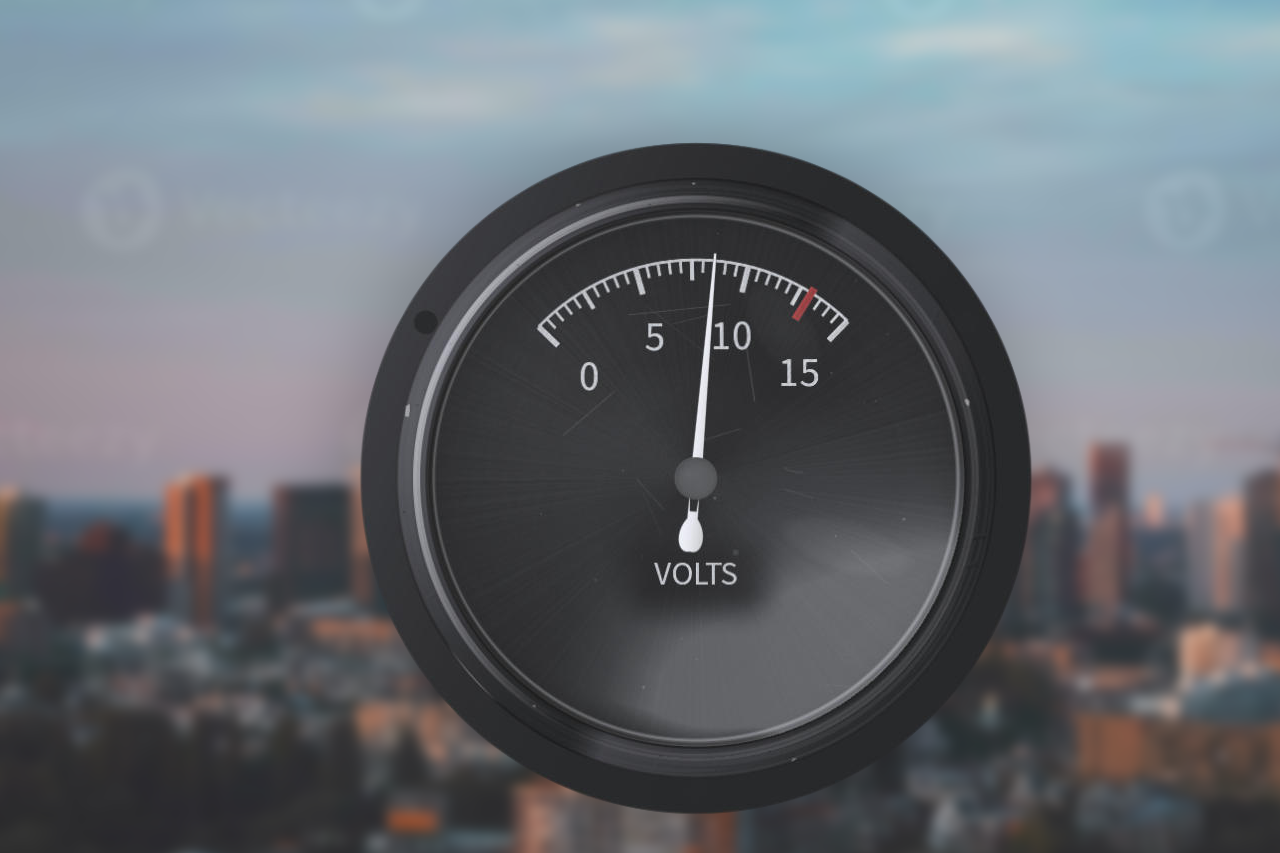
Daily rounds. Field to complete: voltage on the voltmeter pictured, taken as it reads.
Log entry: 8.5 V
